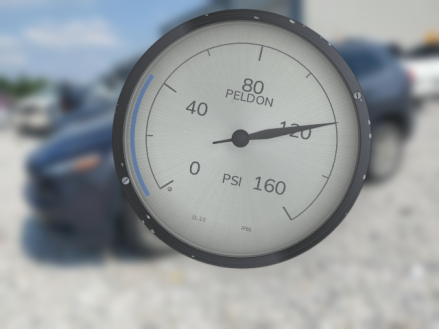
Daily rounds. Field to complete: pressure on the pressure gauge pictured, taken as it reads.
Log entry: 120 psi
